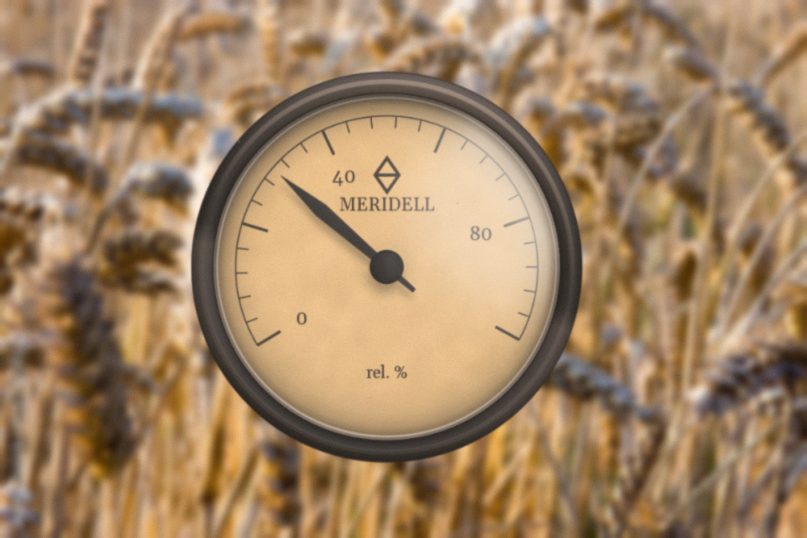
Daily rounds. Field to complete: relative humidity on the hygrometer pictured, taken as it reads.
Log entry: 30 %
